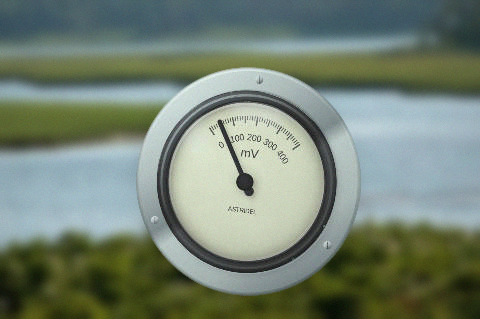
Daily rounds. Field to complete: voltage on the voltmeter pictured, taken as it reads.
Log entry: 50 mV
